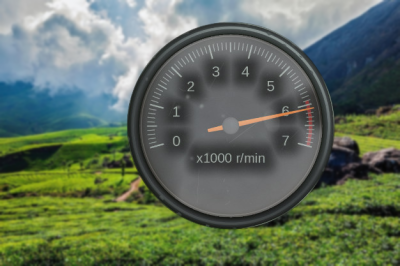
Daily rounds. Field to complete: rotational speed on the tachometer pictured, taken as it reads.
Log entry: 6100 rpm
